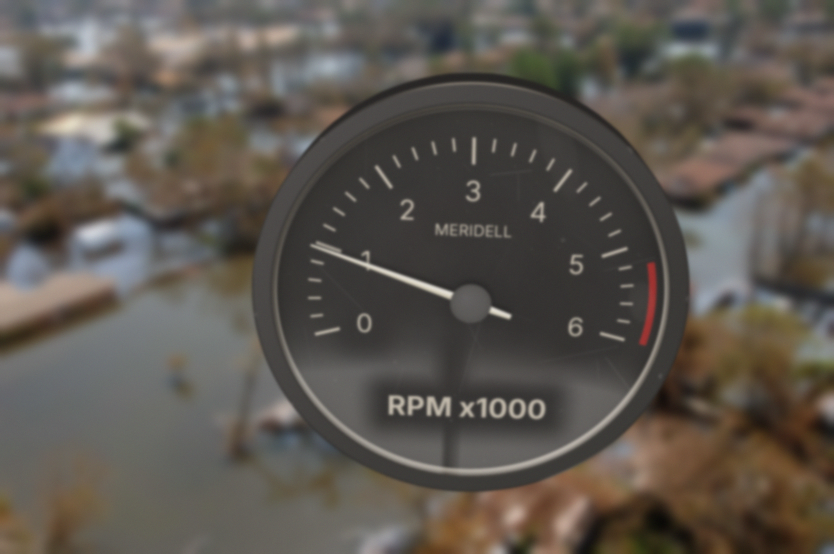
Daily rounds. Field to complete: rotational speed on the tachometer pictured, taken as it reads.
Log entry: 1000 rpm
